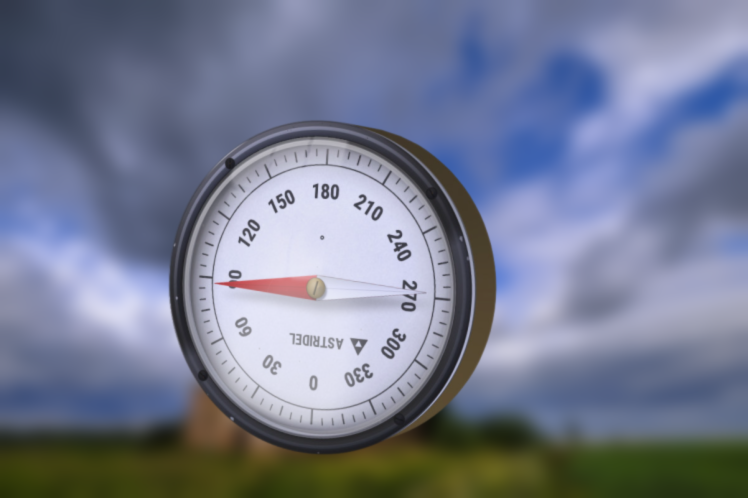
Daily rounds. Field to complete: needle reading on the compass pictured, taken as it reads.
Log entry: 87.5 °
